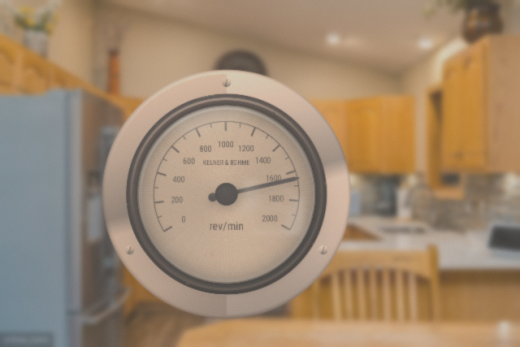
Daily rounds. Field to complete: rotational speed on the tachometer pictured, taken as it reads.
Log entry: 1650 rpm
